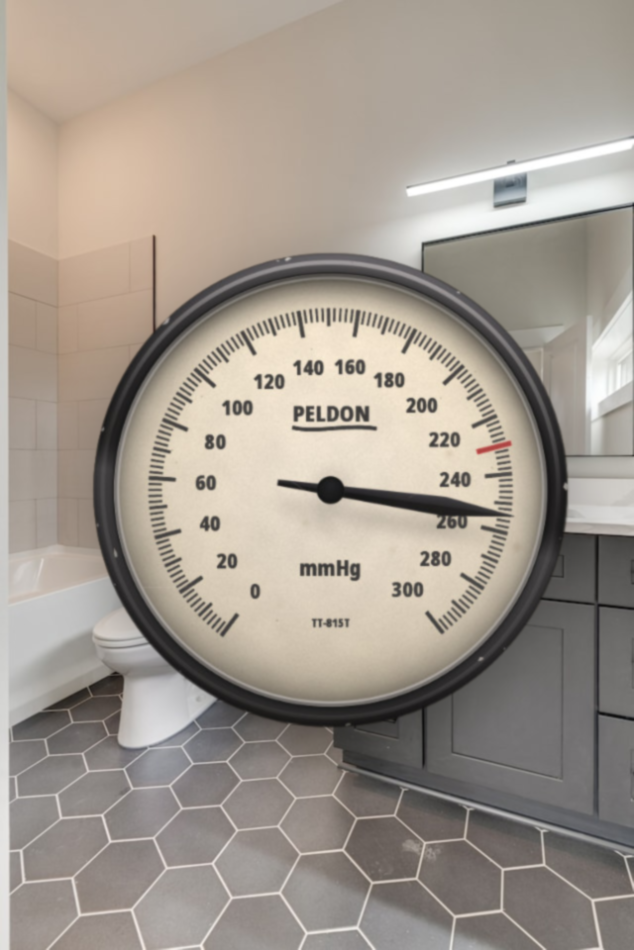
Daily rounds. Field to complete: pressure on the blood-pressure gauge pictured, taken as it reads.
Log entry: 254 mmHg
